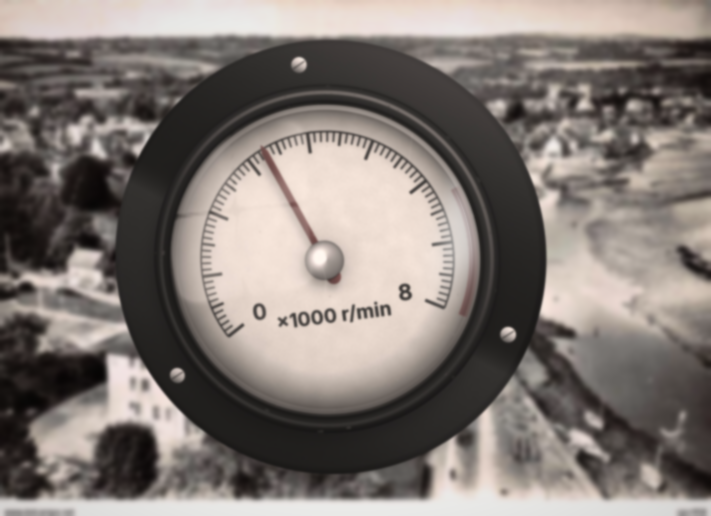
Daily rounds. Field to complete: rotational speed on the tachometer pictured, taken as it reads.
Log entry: 3300 rpm
